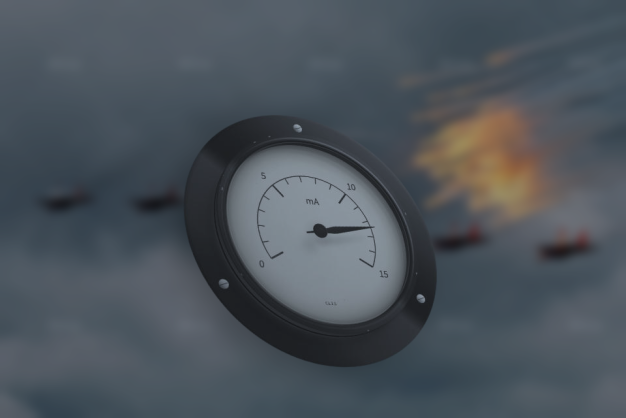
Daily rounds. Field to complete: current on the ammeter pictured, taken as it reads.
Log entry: 12.5 mA
